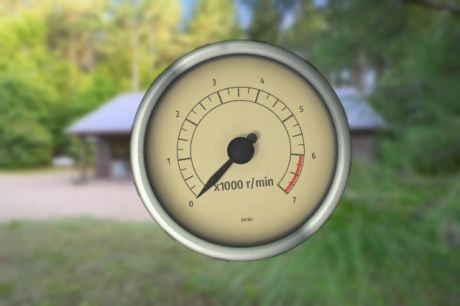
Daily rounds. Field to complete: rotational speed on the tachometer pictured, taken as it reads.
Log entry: 0 rpm
